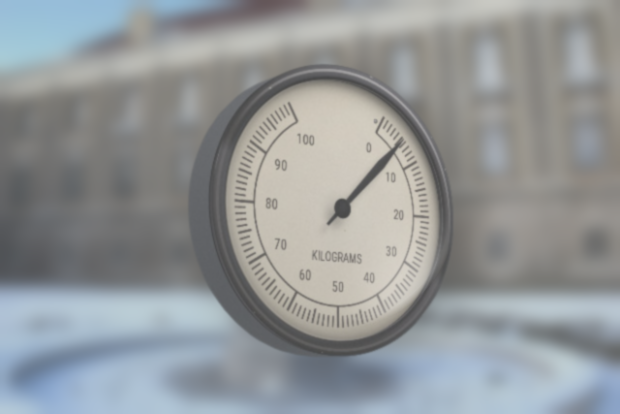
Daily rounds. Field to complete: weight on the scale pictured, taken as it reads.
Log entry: 5 kg
